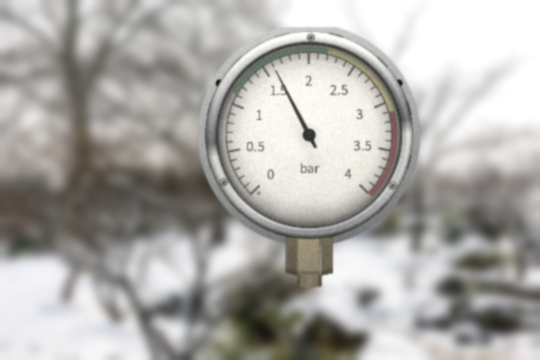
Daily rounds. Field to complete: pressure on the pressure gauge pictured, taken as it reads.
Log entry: 1.6 bar
